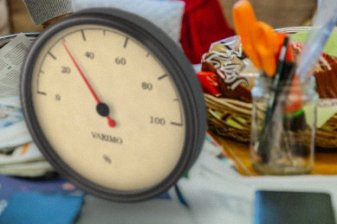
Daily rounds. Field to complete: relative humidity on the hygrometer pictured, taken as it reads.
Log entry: 30 %
